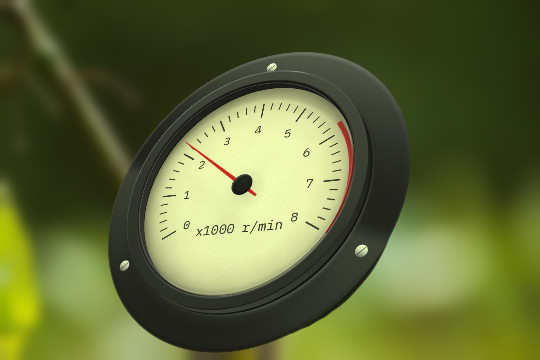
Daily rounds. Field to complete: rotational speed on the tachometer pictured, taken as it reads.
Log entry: 2200 rpm
